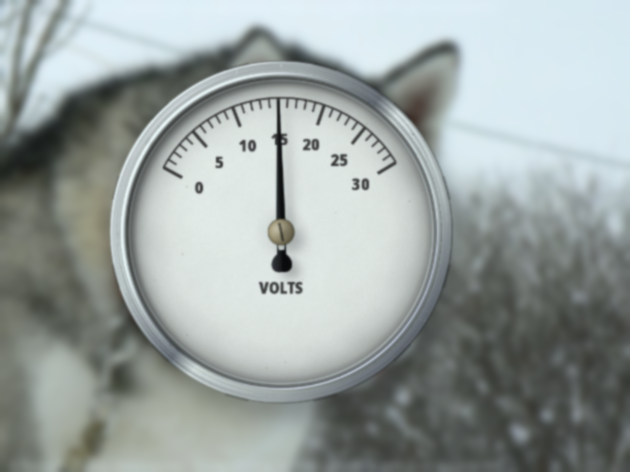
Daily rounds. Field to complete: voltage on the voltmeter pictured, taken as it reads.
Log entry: 15 V
